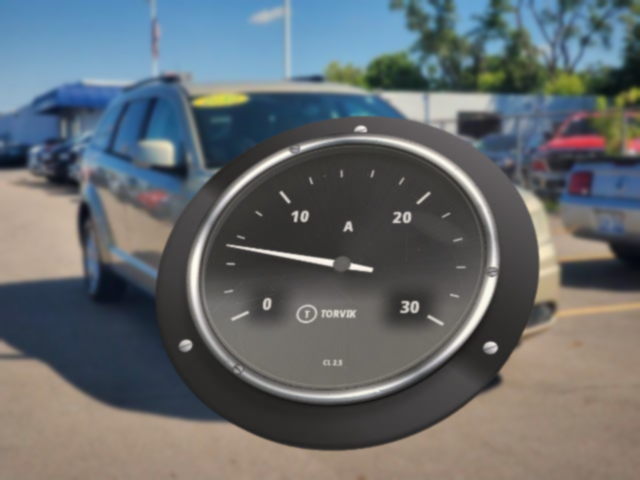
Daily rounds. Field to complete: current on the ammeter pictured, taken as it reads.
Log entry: 5 A
